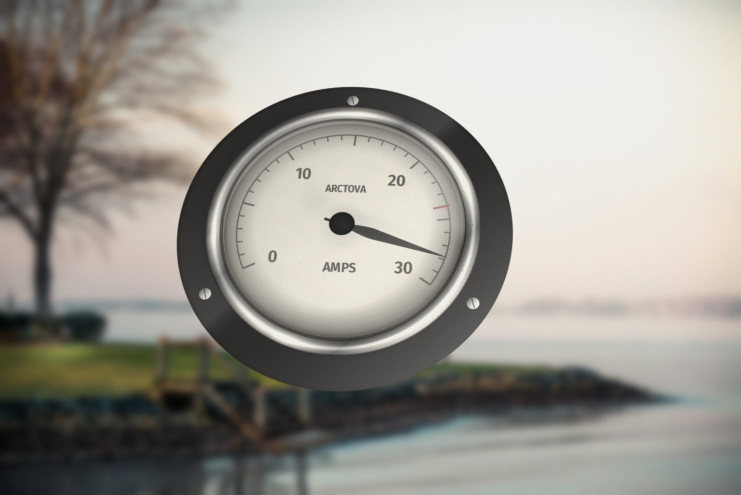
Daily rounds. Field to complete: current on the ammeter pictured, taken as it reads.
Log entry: 28 A
